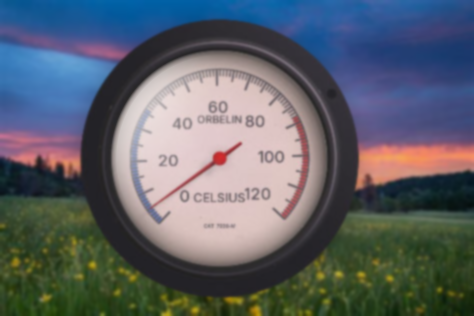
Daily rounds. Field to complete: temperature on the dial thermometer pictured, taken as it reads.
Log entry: 5 °C
